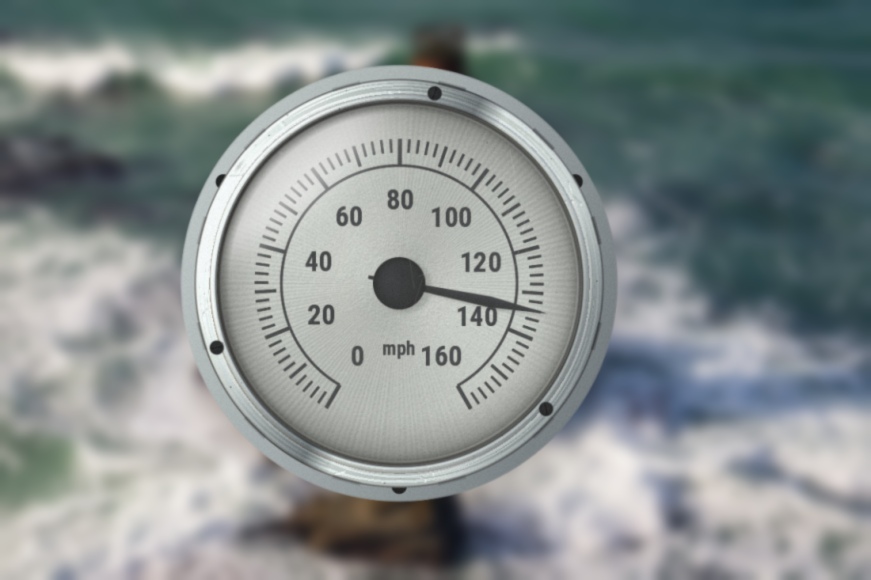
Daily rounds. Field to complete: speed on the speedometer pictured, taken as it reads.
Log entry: 134 mph
